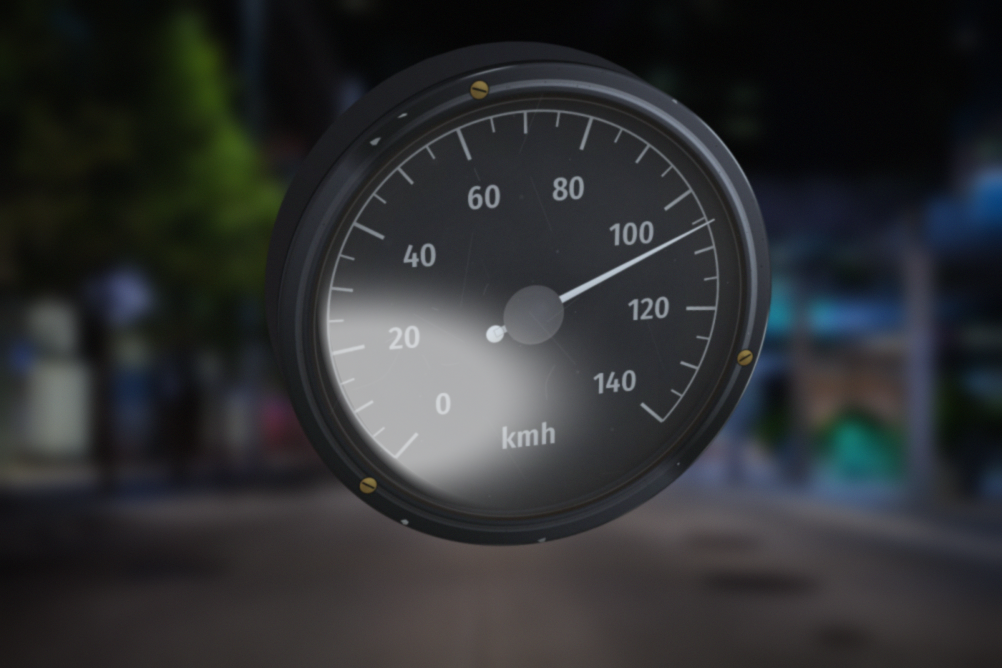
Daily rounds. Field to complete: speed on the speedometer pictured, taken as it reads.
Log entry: 105 km/h
